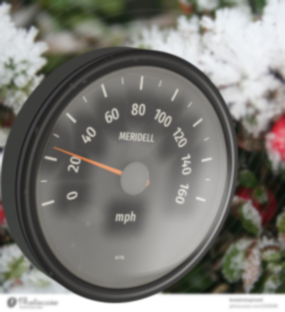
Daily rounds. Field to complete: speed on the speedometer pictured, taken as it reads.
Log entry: 25 mph
